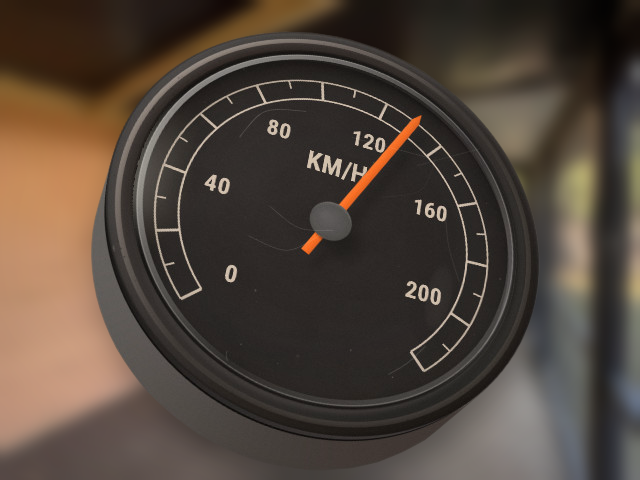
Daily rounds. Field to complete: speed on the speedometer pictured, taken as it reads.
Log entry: 130 km/h
